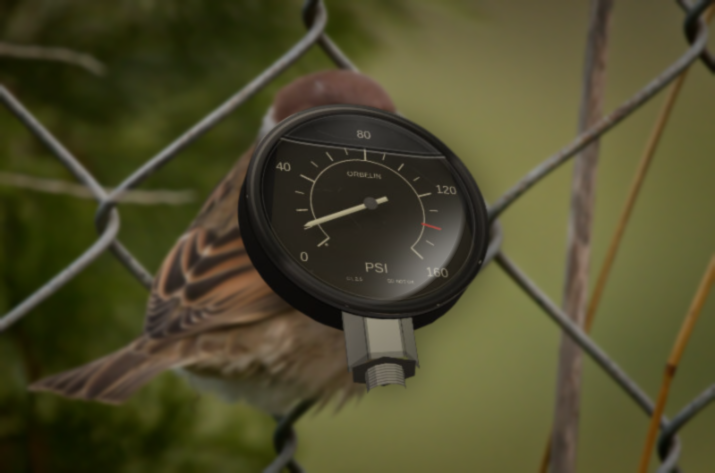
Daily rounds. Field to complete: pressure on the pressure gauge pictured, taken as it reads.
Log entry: 10 psi
